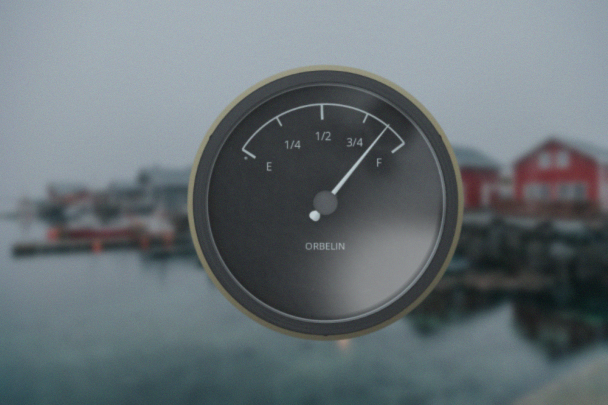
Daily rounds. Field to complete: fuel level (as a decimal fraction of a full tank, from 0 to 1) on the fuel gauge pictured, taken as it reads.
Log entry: 0.875
